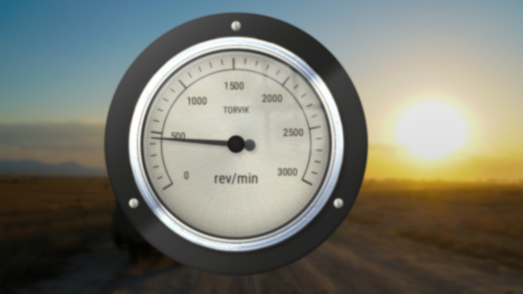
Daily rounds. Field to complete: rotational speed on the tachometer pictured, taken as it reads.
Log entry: 450 rpm
